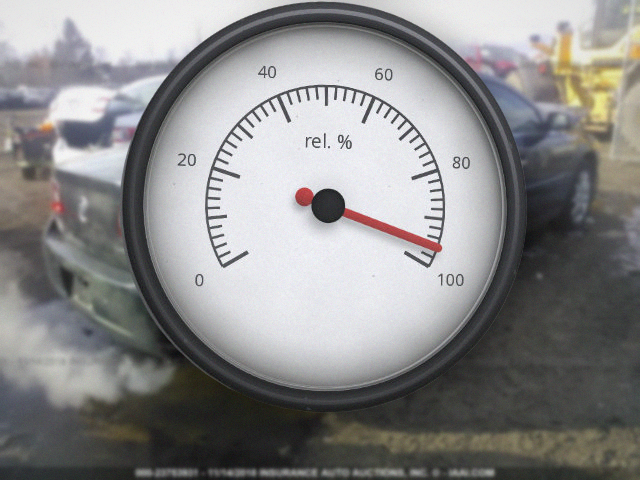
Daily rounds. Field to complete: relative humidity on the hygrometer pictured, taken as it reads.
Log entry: 96 %
